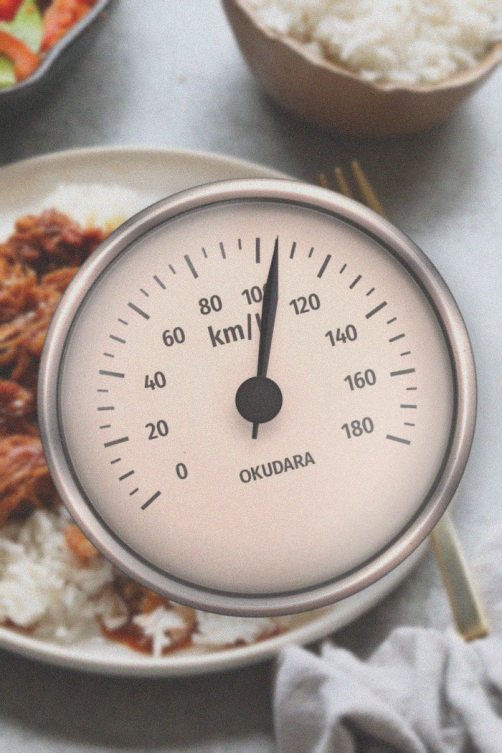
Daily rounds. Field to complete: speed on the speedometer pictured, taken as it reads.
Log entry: 105 km/h
